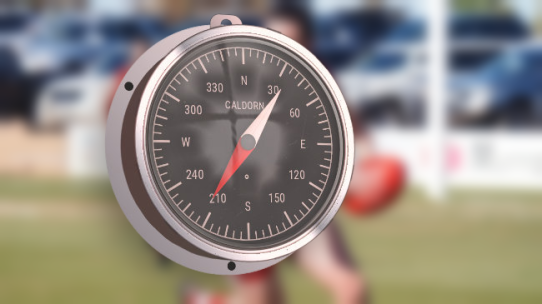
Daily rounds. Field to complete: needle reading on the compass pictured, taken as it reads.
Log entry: 215 °
